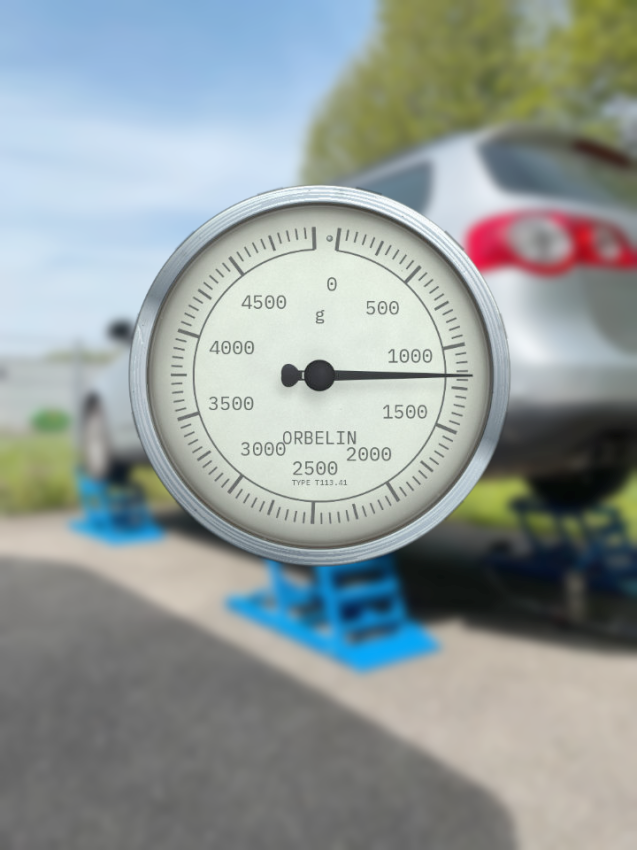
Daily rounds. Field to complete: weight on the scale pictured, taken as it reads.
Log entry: 1175 g
